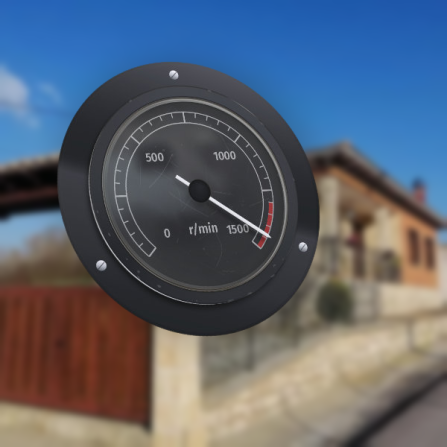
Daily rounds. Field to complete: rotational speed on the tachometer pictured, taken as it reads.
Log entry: 1450 rpm
